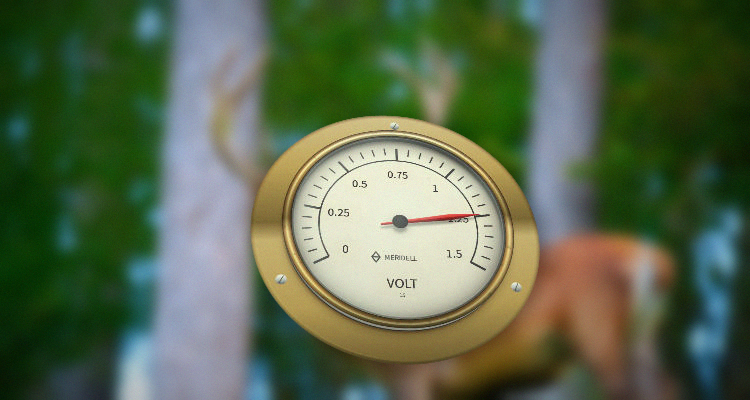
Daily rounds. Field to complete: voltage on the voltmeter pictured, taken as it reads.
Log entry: 1.25 V
